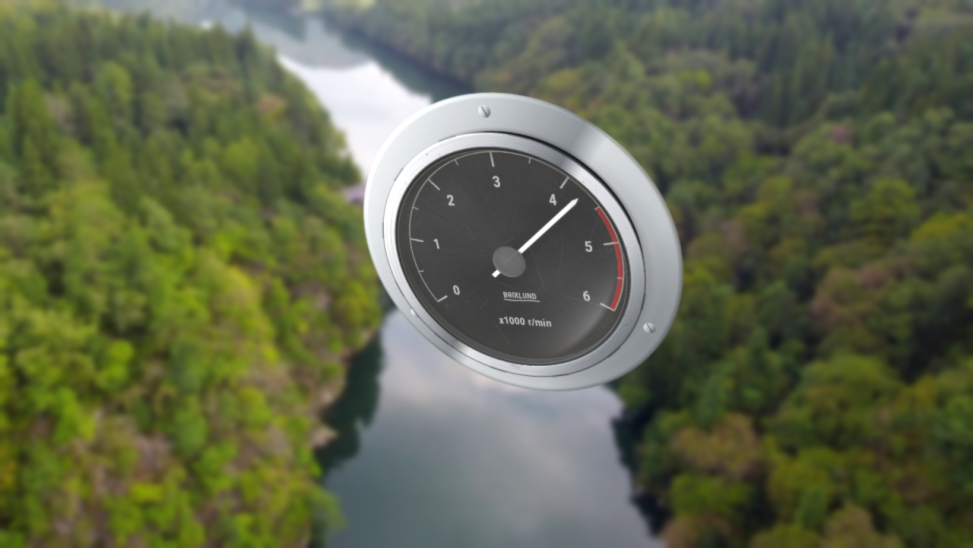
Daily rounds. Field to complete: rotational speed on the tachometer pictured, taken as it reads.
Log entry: 4250 rpm
